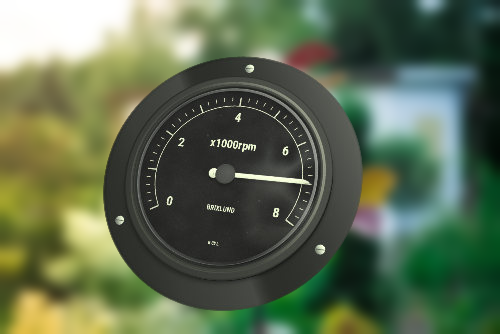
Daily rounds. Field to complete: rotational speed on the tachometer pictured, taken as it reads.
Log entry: 7000 rpm
